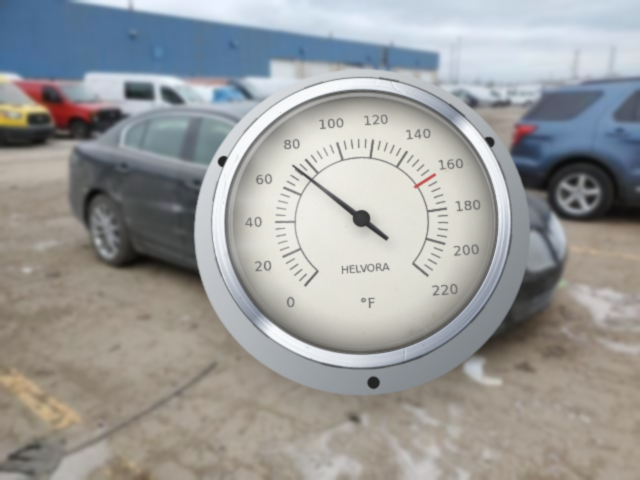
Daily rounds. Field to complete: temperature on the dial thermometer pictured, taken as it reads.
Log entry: 72 °F
